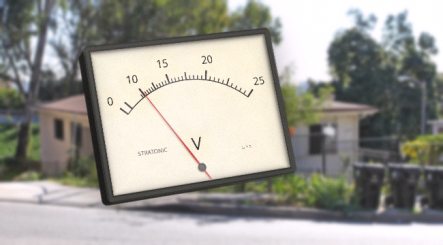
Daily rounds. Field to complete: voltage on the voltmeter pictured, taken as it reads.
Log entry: 10 V
